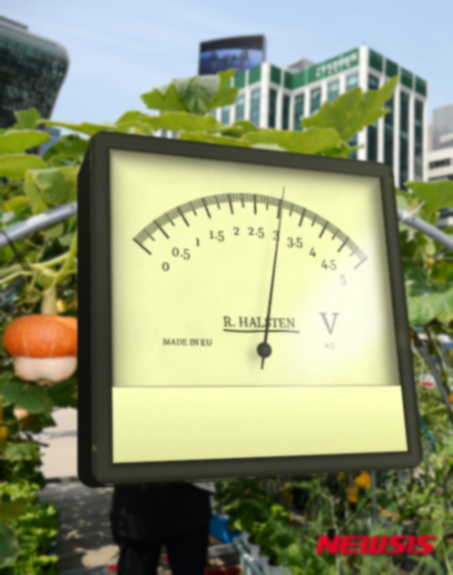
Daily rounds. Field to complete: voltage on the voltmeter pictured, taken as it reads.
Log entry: 3 V
